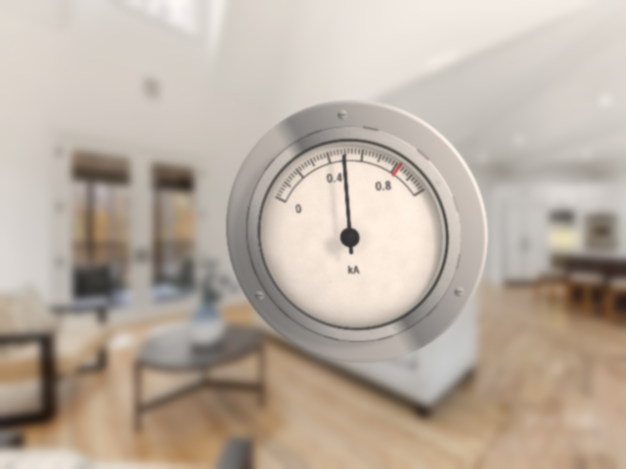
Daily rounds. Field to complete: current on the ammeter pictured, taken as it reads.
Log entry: 0.5 kA
